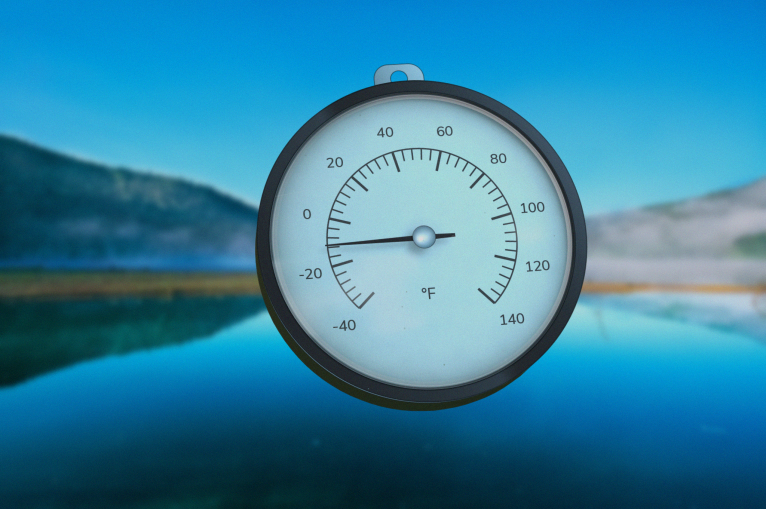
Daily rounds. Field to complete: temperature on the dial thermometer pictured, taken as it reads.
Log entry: -12 °F
